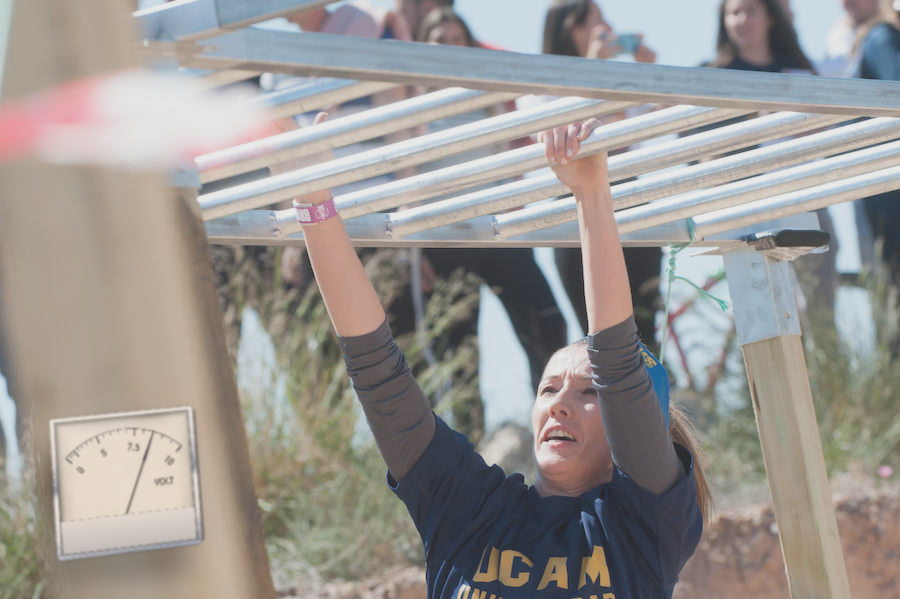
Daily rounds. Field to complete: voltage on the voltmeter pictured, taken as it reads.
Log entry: 8.5 V
